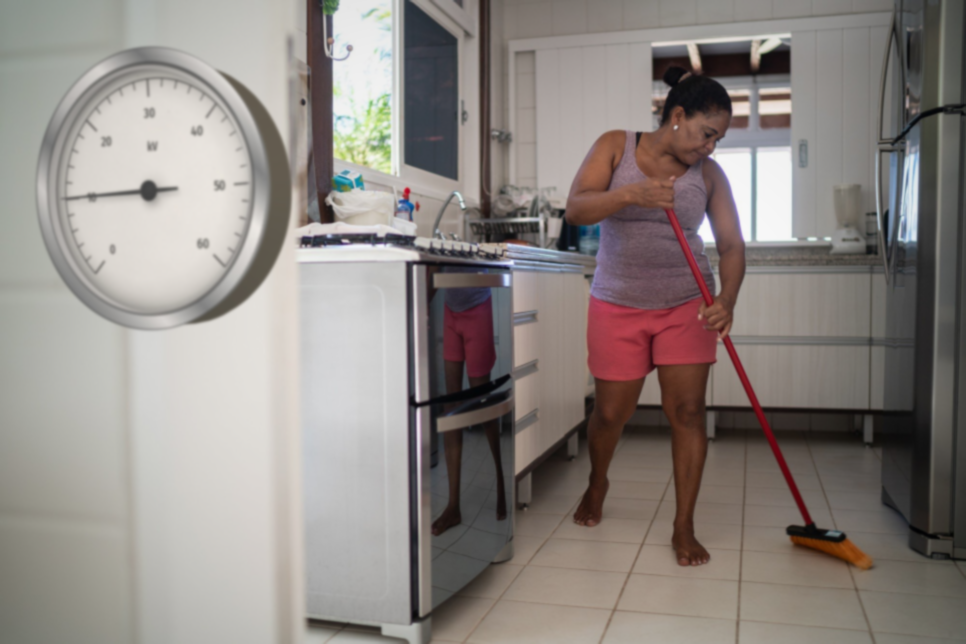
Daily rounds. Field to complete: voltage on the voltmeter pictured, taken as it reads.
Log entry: 10 kV
